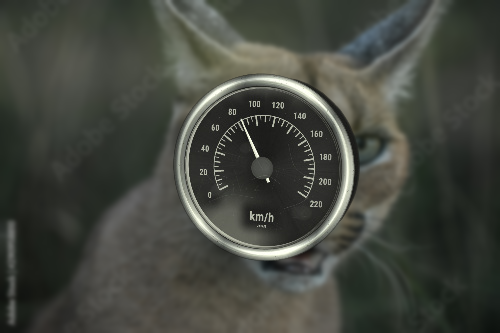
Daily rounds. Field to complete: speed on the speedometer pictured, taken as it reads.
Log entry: 85 km/h
